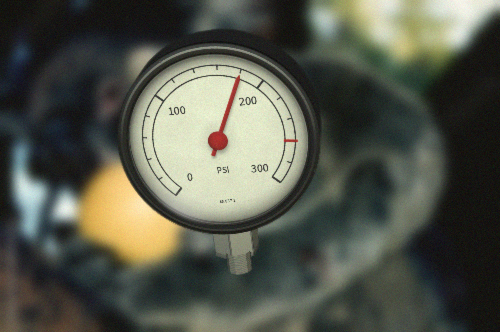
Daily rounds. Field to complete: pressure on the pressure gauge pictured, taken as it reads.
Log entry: 180 psi
